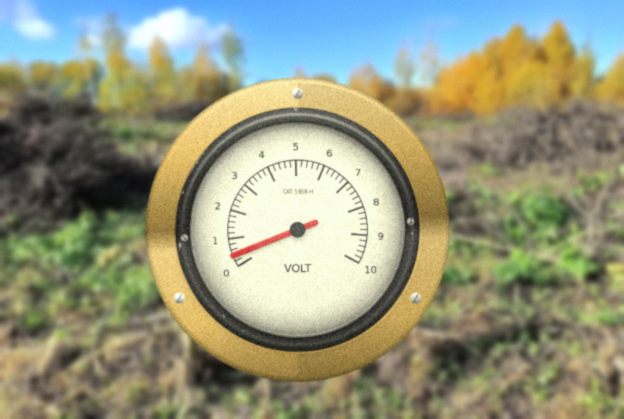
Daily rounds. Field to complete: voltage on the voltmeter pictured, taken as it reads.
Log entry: 0.4 V
